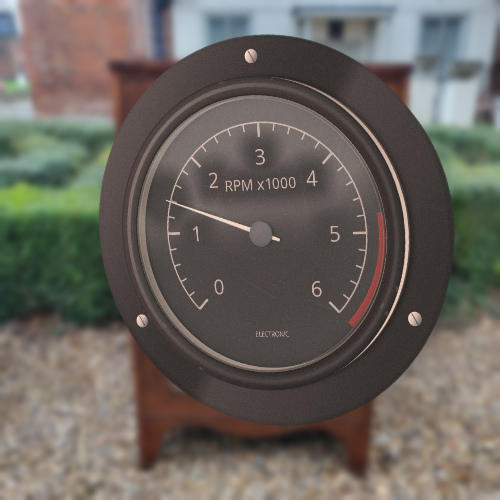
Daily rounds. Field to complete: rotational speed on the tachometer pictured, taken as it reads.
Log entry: 1400 rpm
